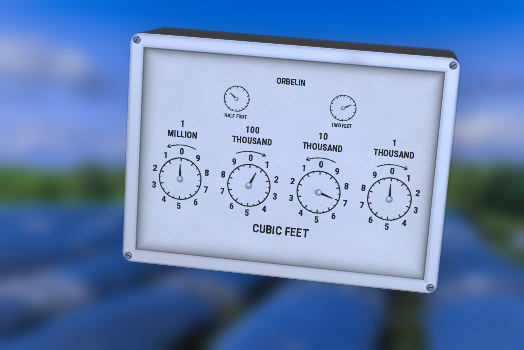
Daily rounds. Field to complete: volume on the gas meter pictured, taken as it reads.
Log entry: 7000 ft³
